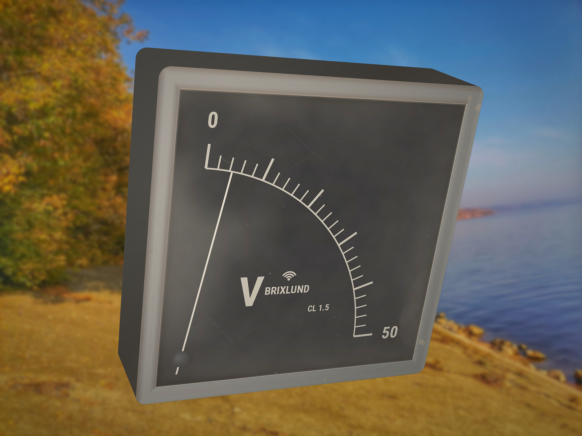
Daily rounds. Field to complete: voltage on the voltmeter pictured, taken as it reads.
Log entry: 4 V
